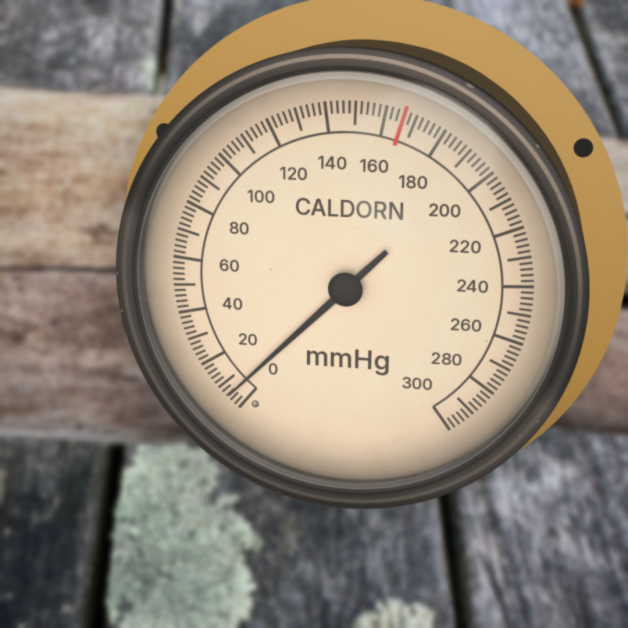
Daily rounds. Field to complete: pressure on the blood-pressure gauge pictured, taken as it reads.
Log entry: 6 mmHg
